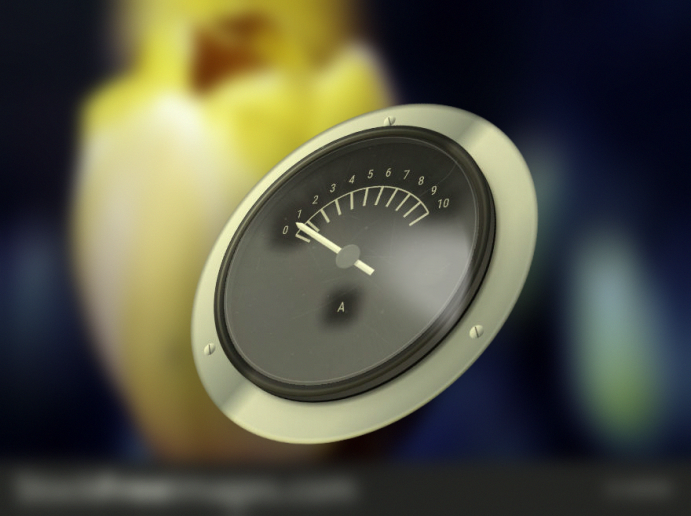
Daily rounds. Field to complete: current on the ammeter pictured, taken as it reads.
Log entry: 0.5 A
